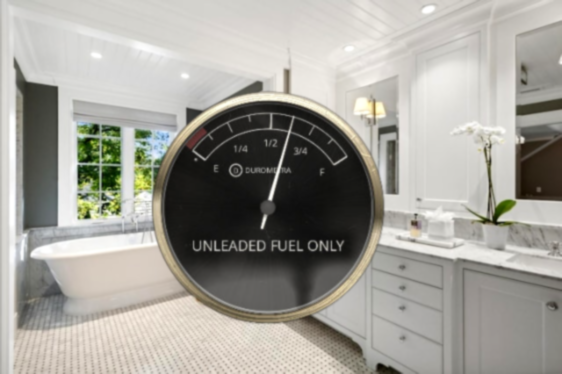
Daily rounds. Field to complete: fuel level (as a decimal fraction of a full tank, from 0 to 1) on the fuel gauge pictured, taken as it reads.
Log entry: 0.625
